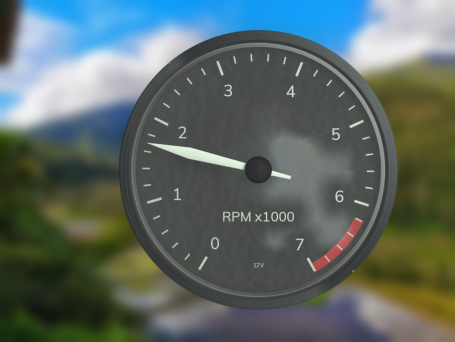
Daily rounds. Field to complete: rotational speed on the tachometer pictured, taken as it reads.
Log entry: 1700 rpm
